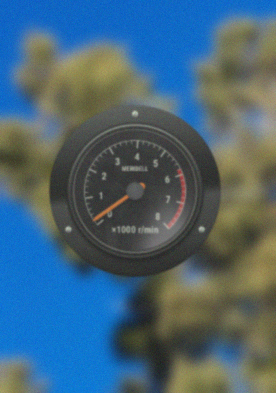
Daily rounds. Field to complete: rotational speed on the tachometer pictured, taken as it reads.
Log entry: 200 rpm
